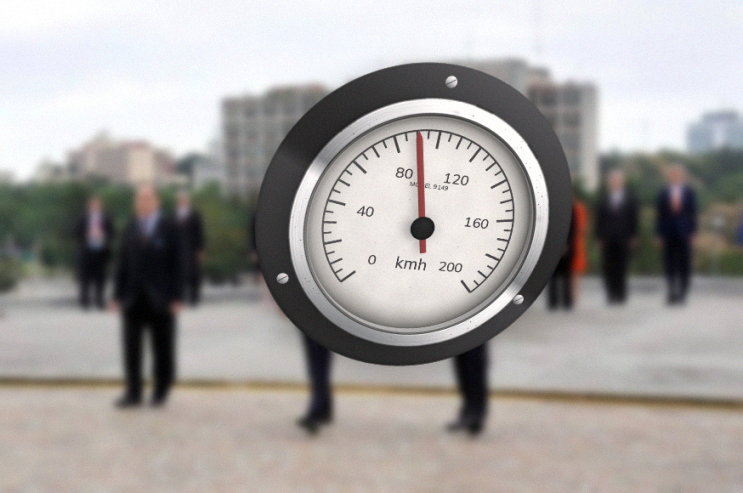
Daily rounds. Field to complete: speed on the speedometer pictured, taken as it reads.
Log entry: 90 km/h
